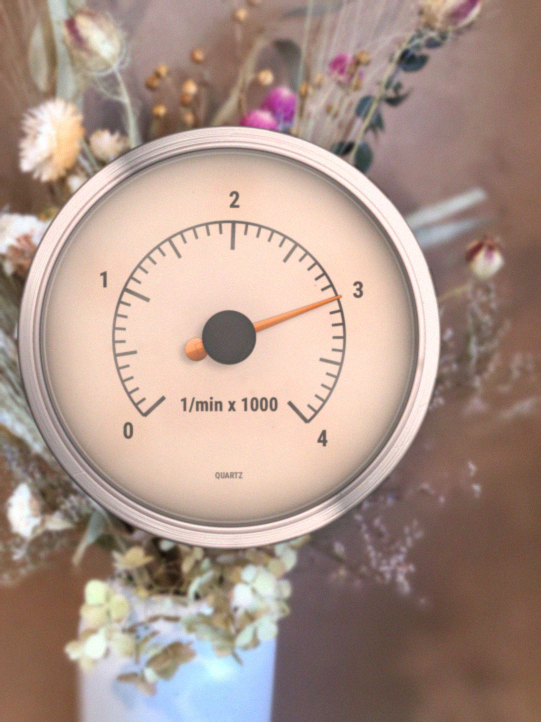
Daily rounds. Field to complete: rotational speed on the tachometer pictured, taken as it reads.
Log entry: 3000 rpm
